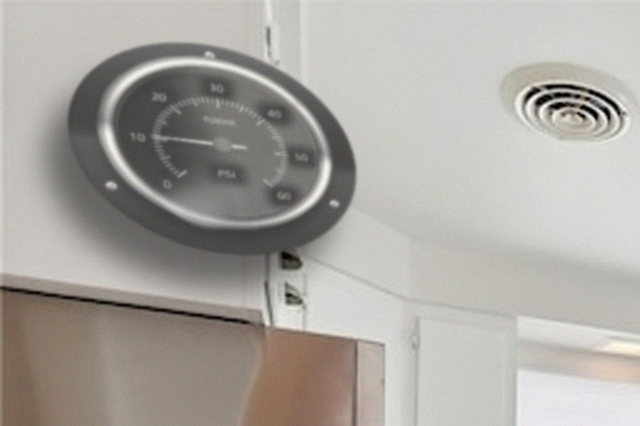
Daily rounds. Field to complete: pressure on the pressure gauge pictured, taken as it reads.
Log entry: 10 psi
